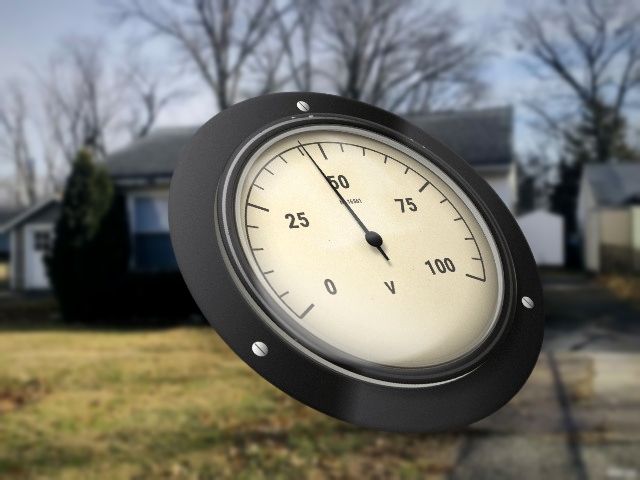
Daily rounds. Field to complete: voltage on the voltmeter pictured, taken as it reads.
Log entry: 45 V
